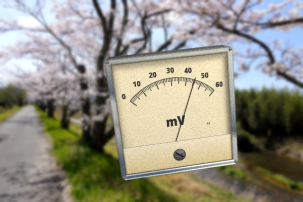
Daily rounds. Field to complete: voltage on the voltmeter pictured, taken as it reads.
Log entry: 45 mV
